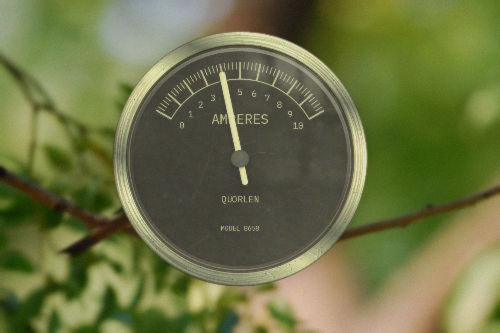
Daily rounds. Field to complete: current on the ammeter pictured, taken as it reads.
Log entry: 4 A
